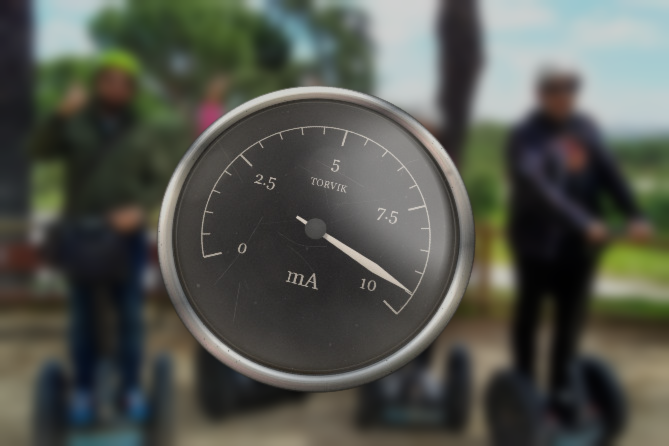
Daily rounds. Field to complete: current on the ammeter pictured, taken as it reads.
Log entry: 9.5 mA
